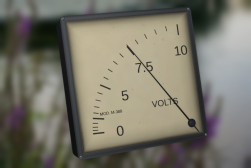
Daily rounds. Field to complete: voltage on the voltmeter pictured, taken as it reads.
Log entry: 7.5 V
